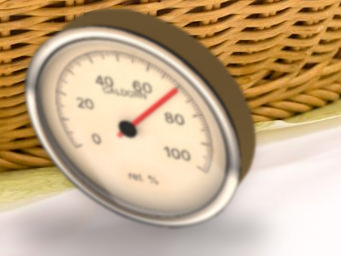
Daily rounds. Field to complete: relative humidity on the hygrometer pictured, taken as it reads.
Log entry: 70 %
